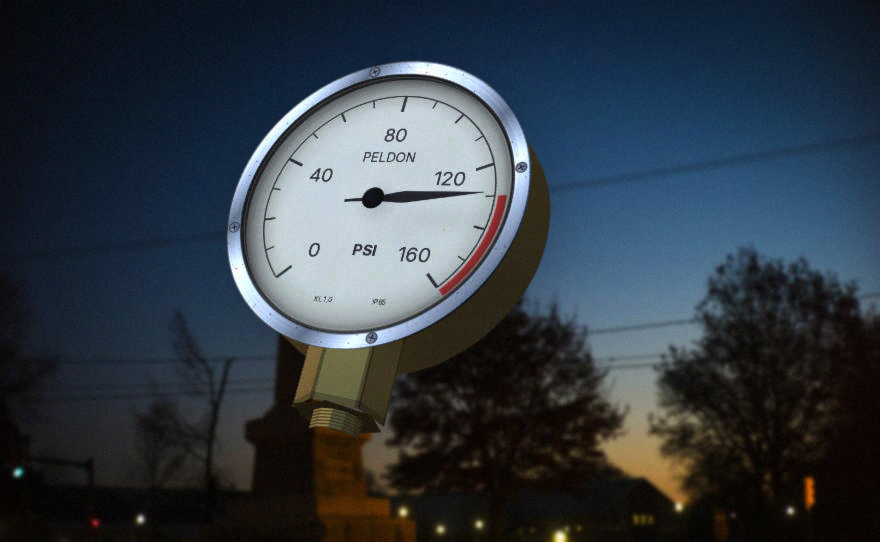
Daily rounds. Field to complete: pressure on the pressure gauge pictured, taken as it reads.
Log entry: 130 psi
